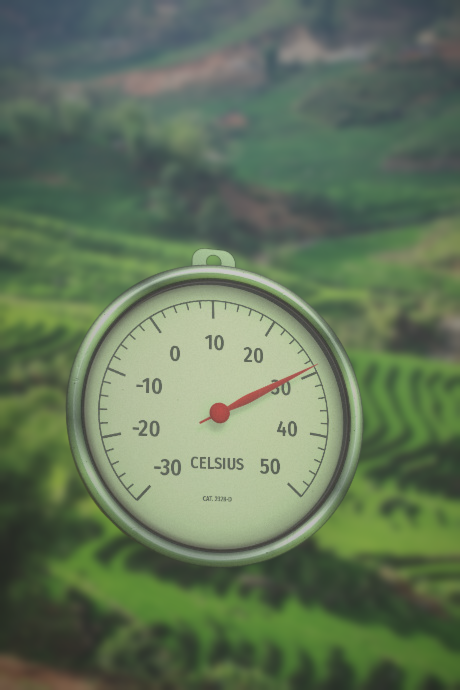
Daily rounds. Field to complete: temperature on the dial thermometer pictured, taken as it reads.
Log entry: 29 °C
